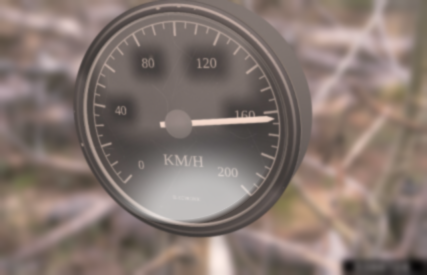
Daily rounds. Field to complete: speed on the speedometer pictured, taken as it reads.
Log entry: 162.5 km/h
